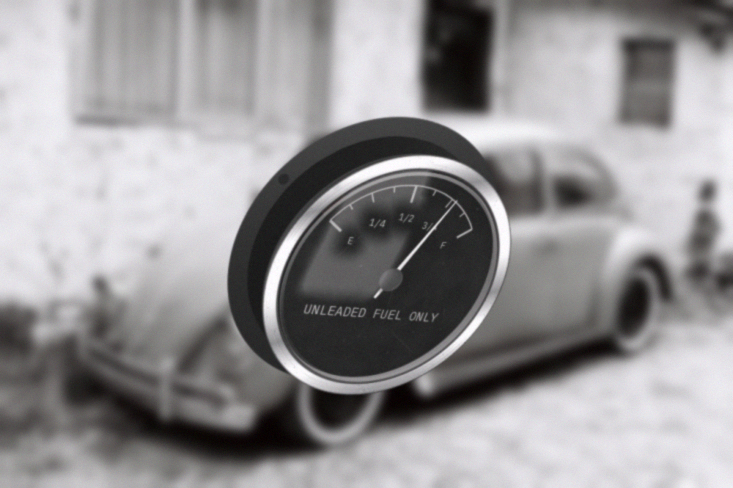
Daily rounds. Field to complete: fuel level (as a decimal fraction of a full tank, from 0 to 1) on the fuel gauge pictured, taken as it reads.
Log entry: 0.75
